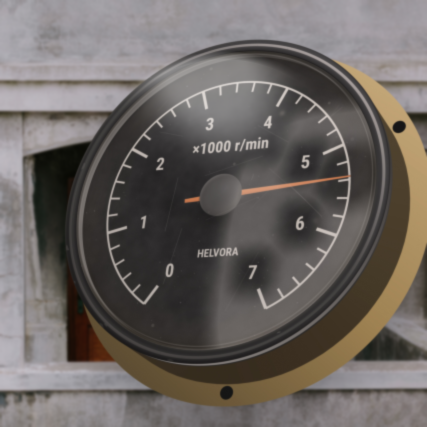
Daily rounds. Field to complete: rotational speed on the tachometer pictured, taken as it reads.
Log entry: 5400 rpm
